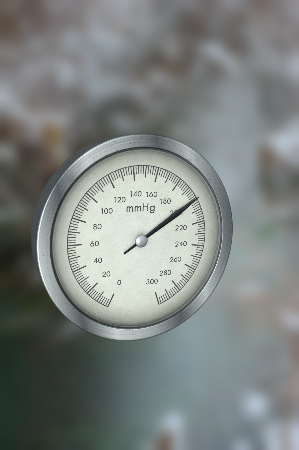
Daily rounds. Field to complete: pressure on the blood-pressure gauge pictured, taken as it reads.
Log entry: 200 mmHg
